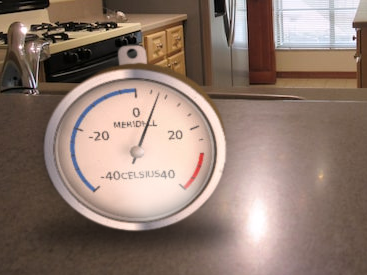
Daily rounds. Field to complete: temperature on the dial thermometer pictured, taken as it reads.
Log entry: 6 °C
